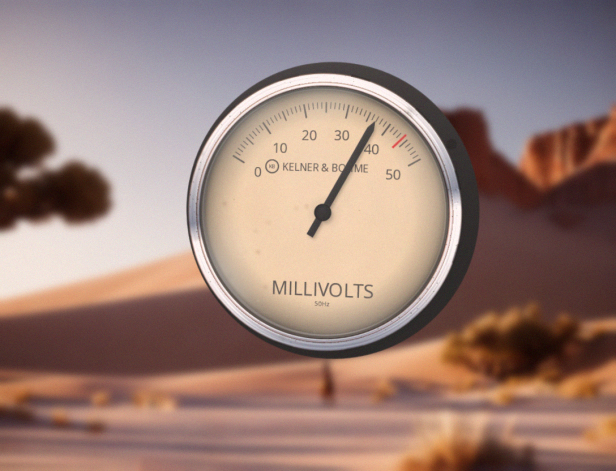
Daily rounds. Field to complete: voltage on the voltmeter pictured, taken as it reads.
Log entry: 37 mV
